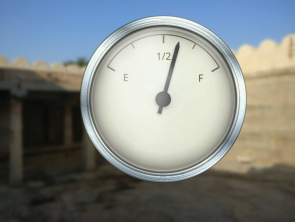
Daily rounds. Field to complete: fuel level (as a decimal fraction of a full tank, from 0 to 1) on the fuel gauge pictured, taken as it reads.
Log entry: 0.625
